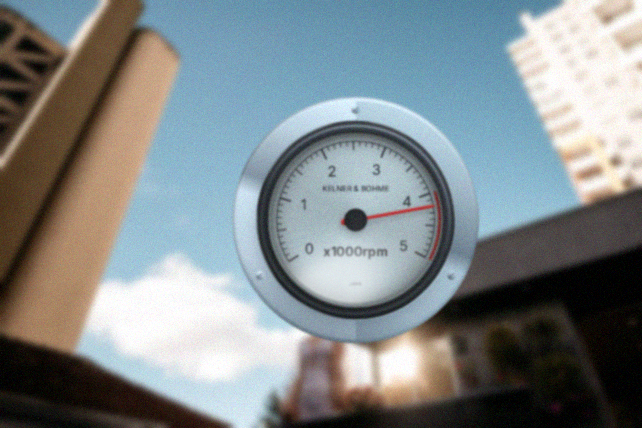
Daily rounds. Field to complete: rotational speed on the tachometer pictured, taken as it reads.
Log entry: 4200 rpm
